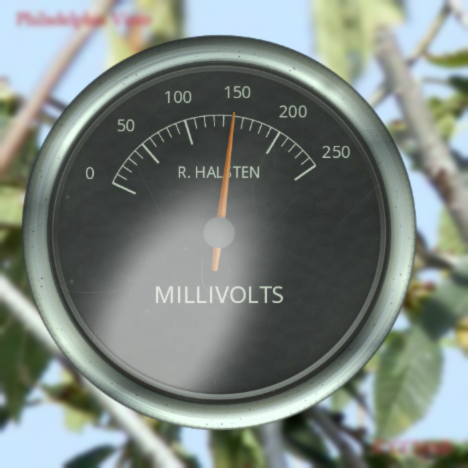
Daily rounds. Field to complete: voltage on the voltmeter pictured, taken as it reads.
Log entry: 150 mV
